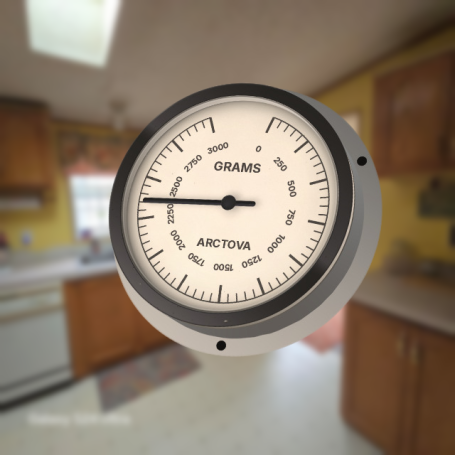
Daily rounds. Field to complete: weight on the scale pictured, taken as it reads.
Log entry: 2350 g
